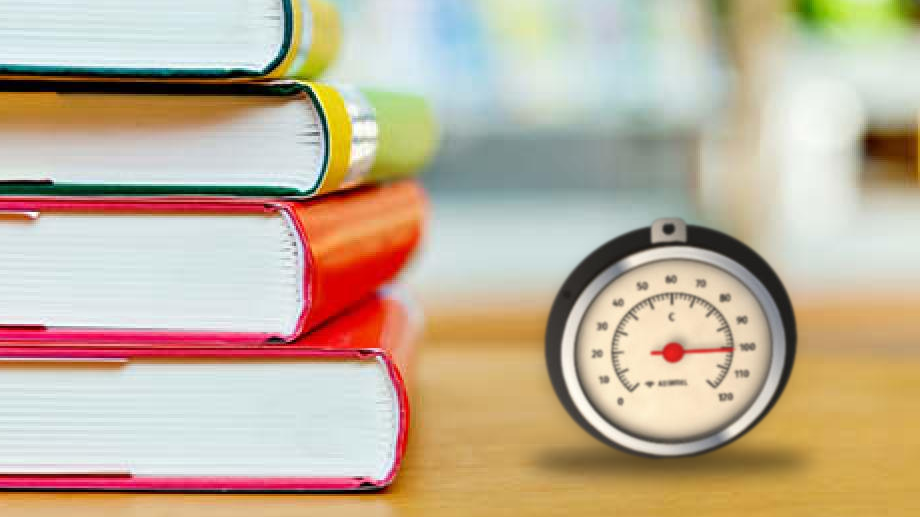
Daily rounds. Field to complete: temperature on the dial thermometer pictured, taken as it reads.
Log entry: 100 °C
